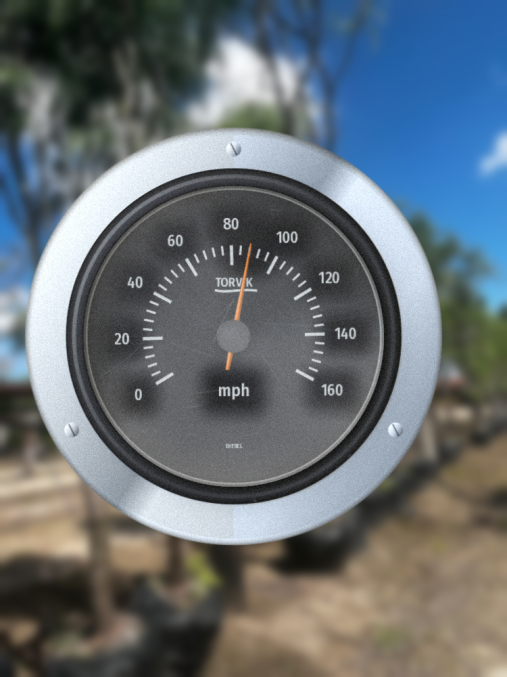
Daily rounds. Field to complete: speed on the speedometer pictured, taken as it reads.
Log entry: 88 mph
